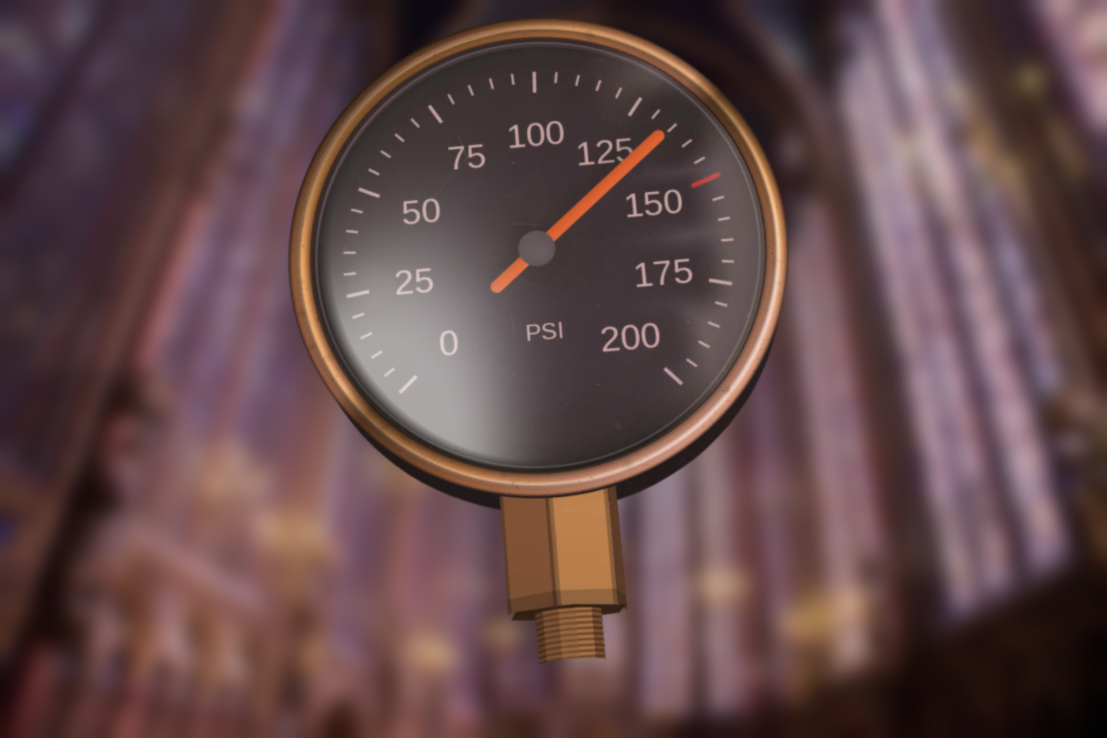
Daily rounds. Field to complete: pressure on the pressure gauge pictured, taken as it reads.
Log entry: 135 psi
